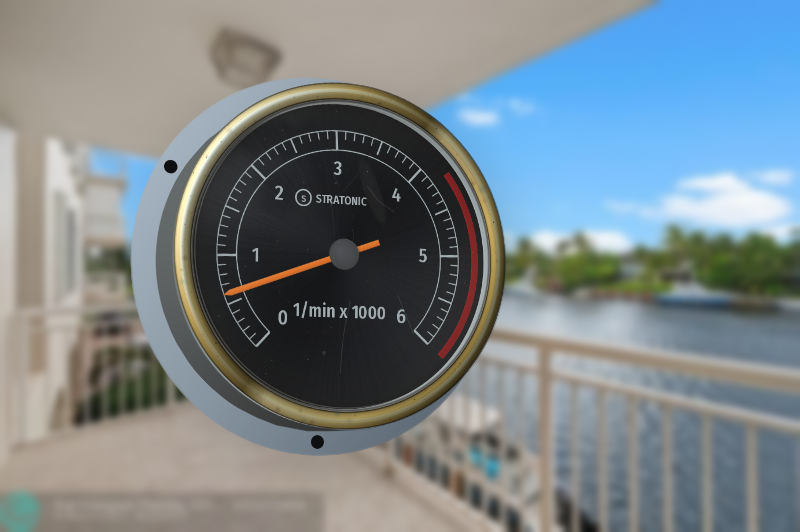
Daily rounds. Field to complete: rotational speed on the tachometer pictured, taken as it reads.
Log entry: 600 rpm
